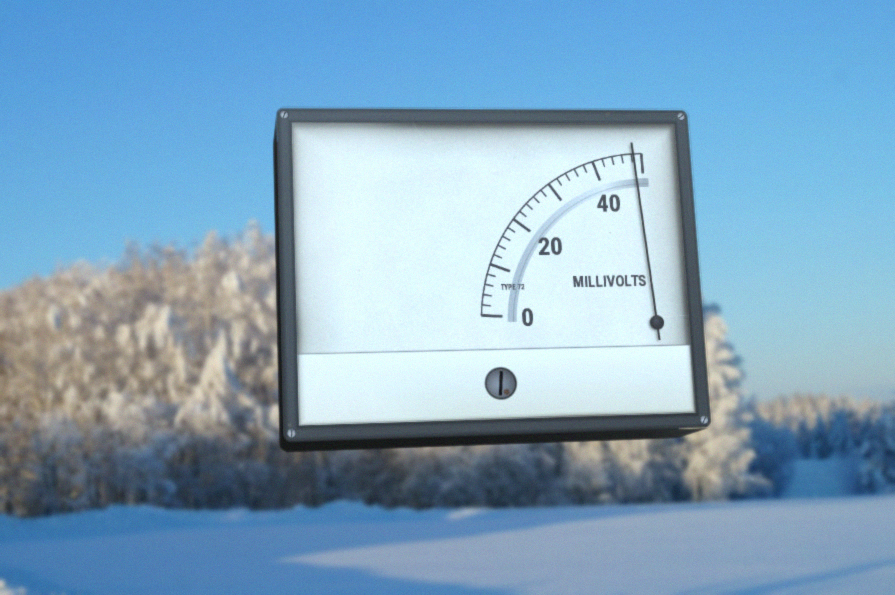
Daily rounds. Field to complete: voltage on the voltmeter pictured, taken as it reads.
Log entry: 48 mV
